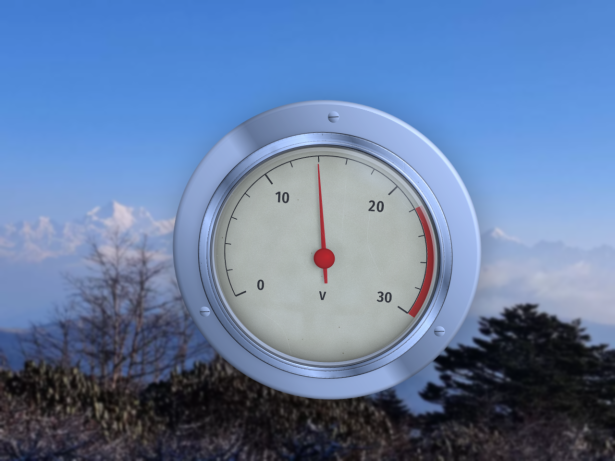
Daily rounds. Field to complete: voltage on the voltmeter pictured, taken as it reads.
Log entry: 14 V
